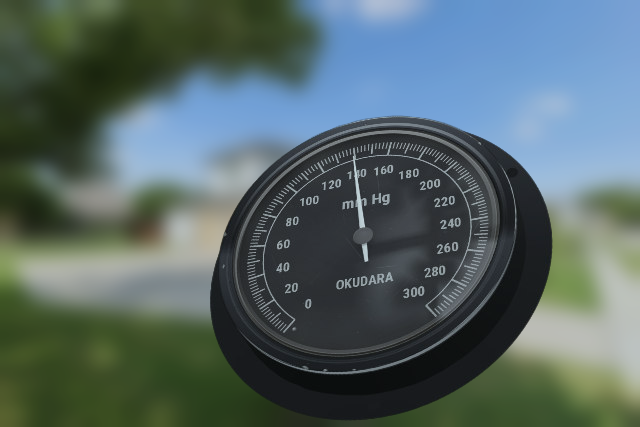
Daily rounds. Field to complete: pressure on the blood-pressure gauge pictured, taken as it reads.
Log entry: 140 mmHg
